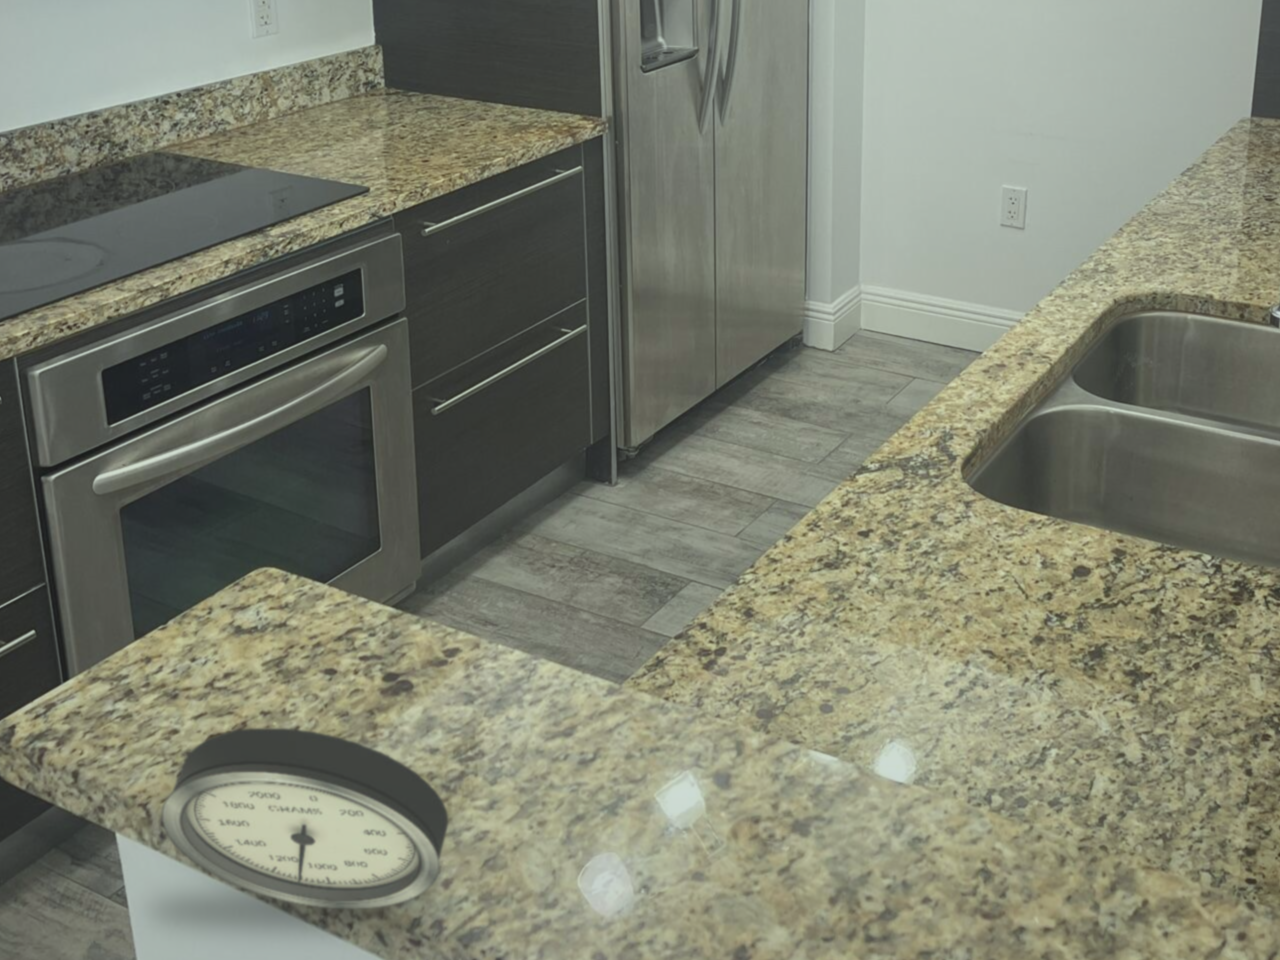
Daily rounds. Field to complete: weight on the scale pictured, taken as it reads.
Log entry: 1100 g
